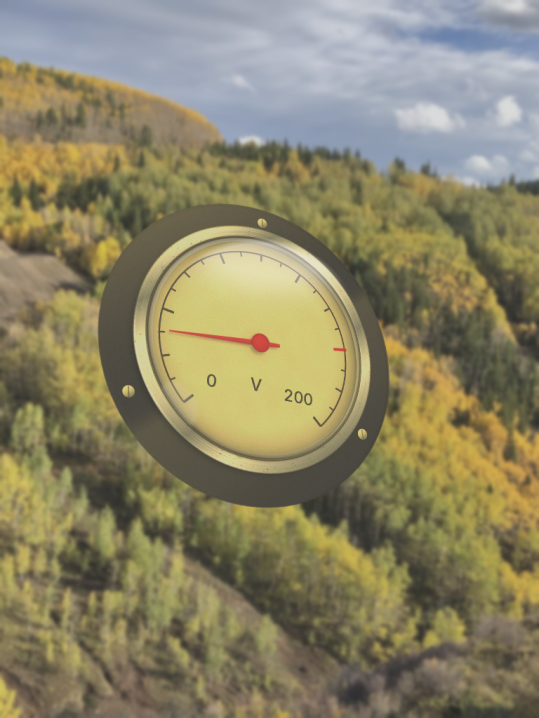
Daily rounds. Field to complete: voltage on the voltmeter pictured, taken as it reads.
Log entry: 30 V
